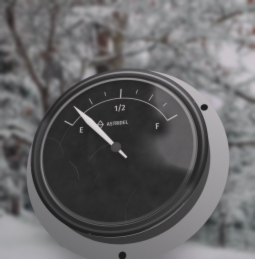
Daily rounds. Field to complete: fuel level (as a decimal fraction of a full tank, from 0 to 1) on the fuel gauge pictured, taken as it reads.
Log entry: 0.125
